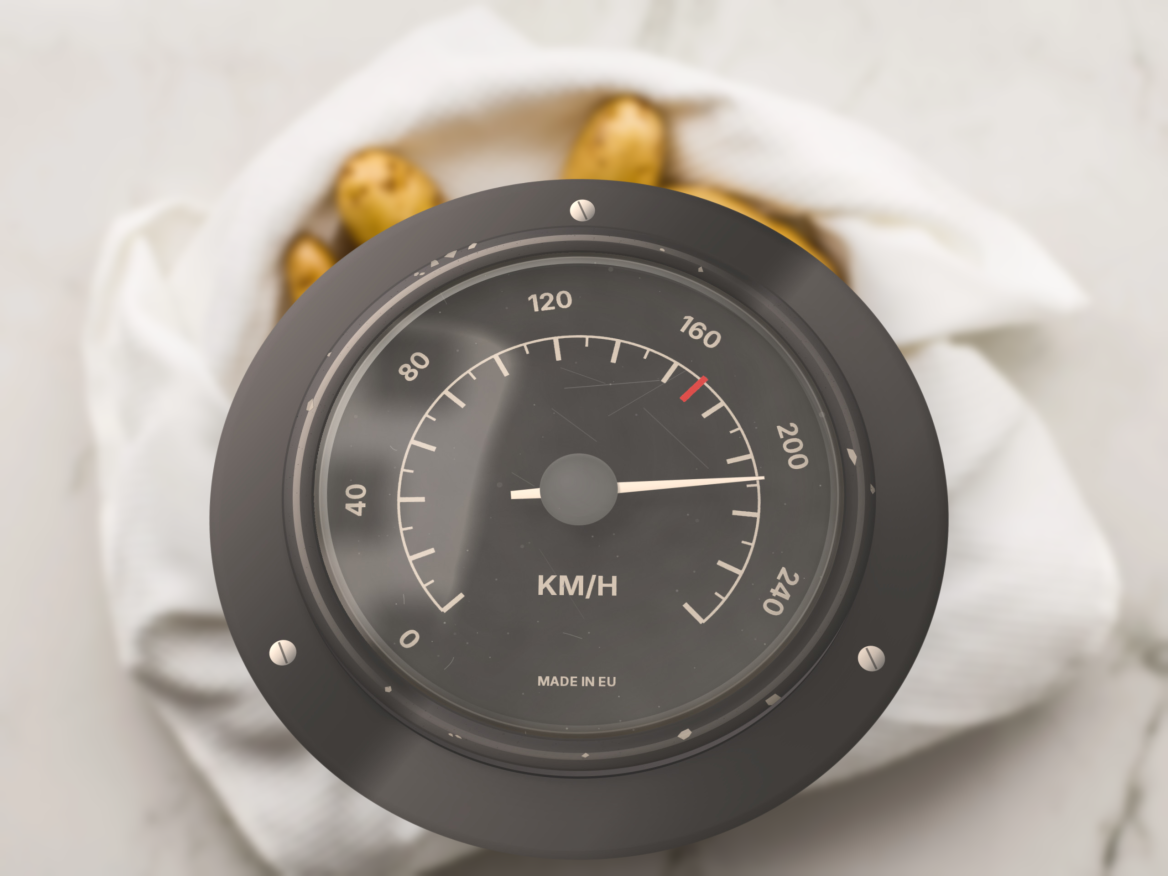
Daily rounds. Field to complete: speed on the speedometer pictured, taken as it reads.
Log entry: 210 km/h
